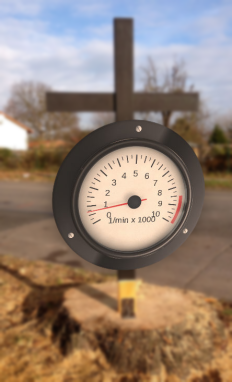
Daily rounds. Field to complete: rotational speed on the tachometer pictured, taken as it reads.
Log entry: 750 rpm
